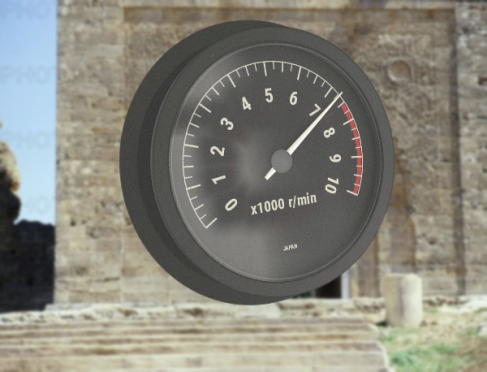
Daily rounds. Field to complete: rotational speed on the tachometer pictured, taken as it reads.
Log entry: 7250 rpm
